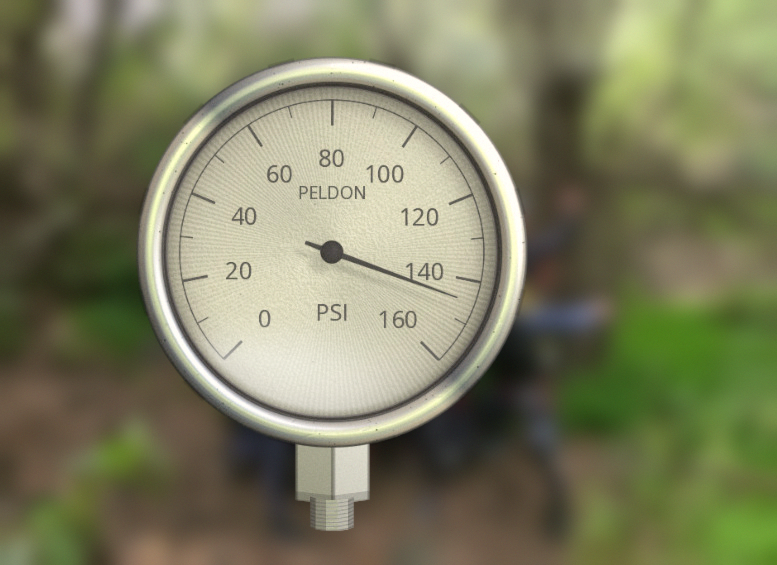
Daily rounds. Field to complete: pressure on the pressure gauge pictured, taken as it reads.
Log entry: 145 psi
